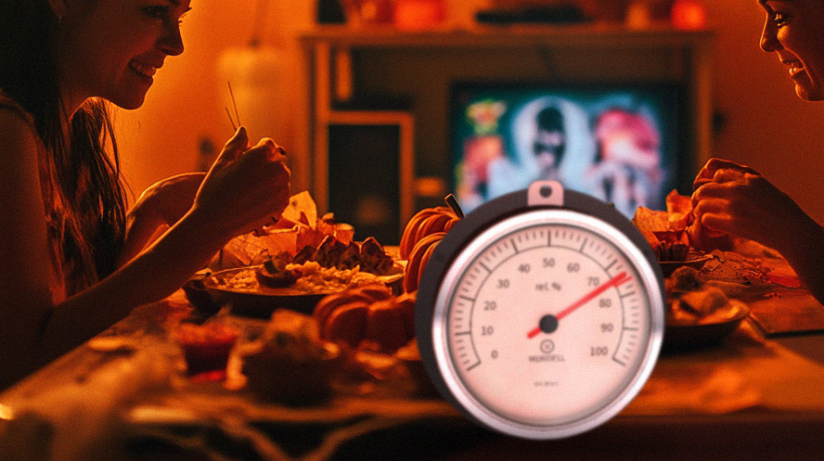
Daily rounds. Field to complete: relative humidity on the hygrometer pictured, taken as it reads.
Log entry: 74 %
